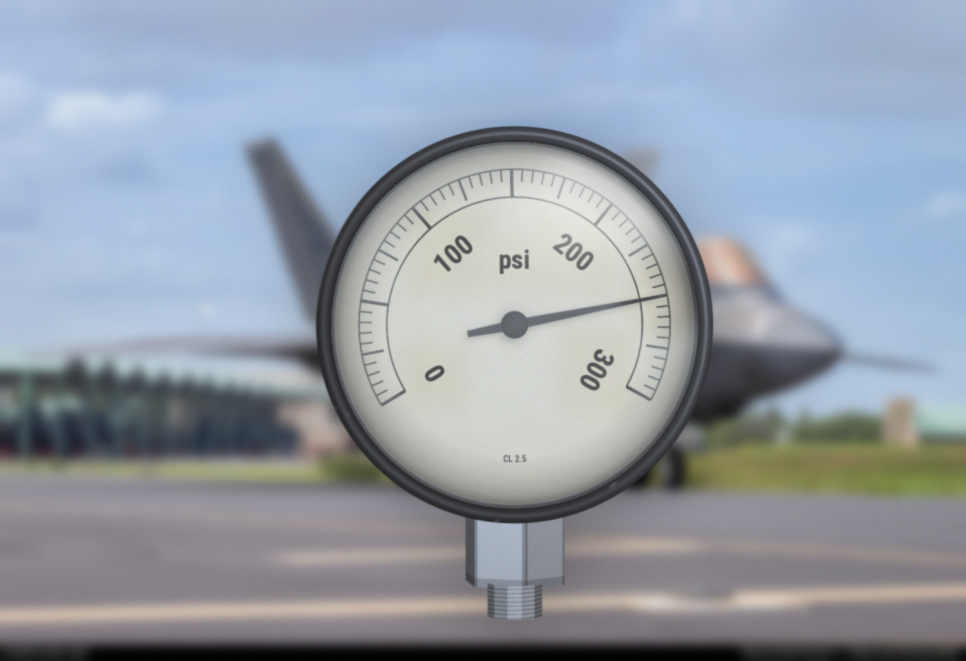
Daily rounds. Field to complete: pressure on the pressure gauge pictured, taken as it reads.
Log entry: 250 psi
